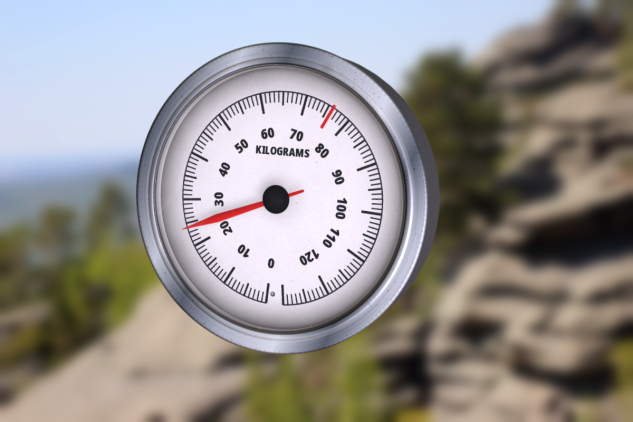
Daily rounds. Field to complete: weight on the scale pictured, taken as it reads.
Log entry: 24 kg
